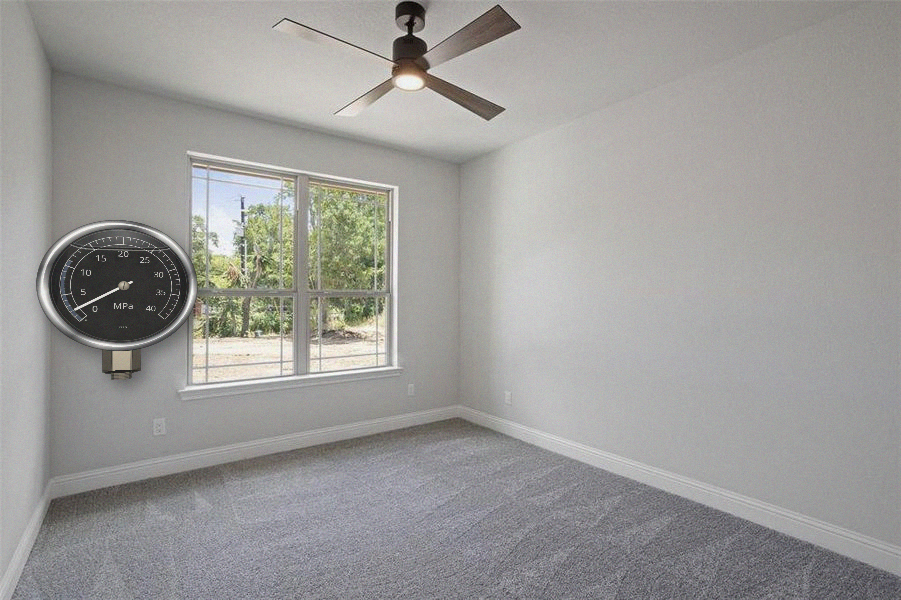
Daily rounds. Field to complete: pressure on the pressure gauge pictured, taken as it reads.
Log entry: 2 MPa
